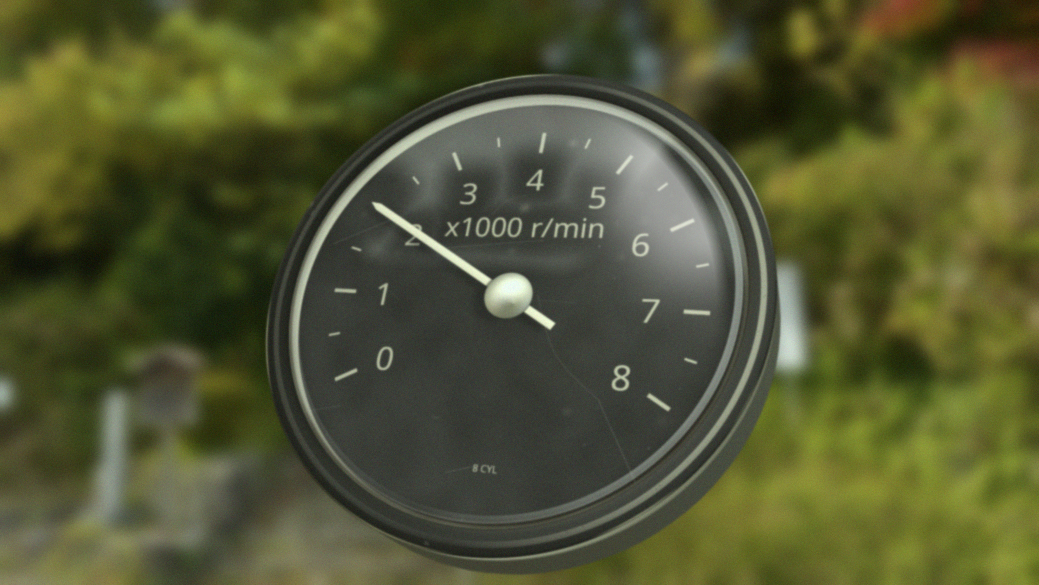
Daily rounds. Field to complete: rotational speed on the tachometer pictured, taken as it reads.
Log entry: 2000 rpm
